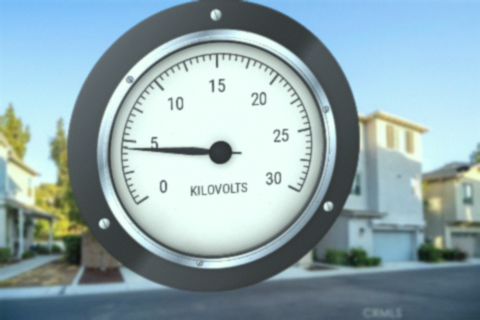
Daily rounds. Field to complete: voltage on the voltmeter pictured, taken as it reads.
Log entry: 4.5 kV
